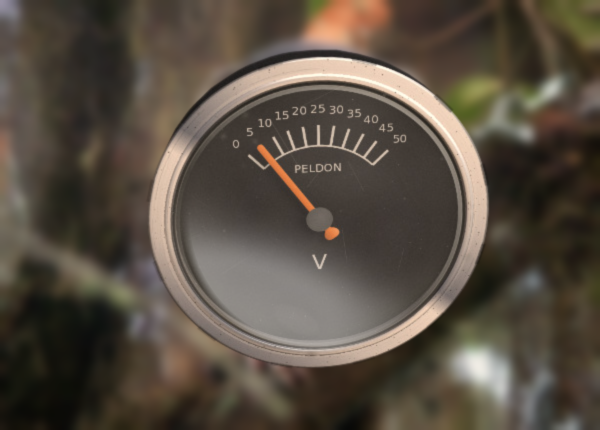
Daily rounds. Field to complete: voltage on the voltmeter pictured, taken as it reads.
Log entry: 5 V
